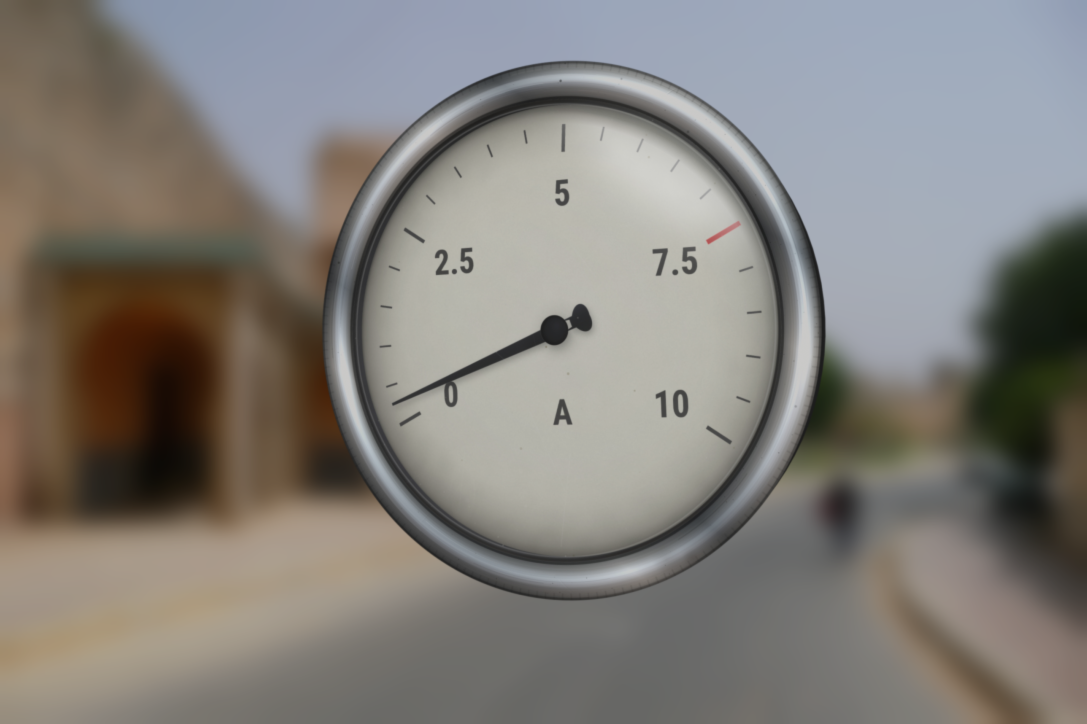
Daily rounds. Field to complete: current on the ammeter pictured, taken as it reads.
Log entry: 0.25 A
